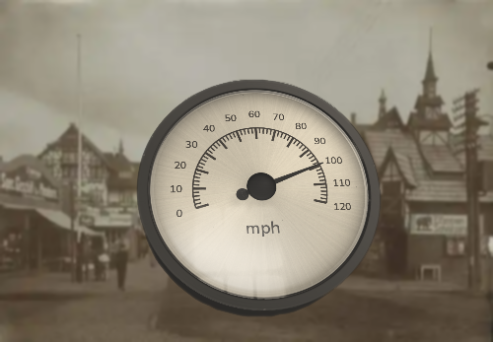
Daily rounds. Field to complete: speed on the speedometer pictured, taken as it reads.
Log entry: 100 mph
